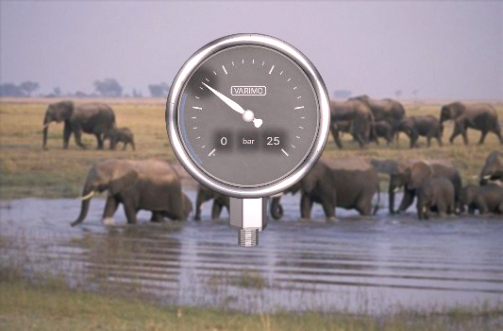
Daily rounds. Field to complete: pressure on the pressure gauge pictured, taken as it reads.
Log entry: 7.5 bar
